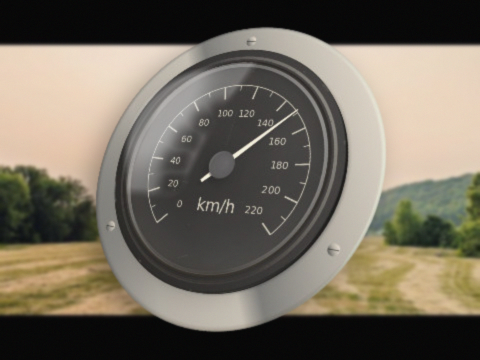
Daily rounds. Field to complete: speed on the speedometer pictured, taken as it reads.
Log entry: 150 km/h
